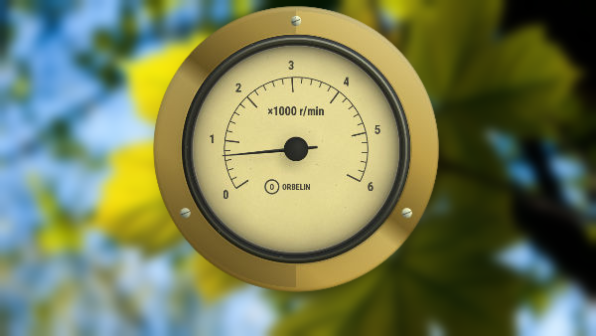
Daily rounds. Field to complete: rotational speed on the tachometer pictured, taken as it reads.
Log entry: 700 rpm
